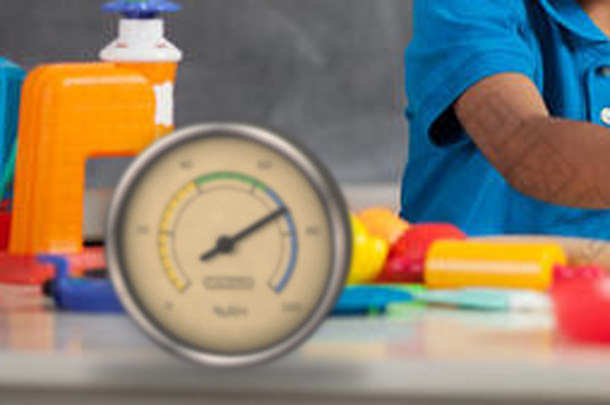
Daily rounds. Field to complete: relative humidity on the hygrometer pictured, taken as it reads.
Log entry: 72 %
